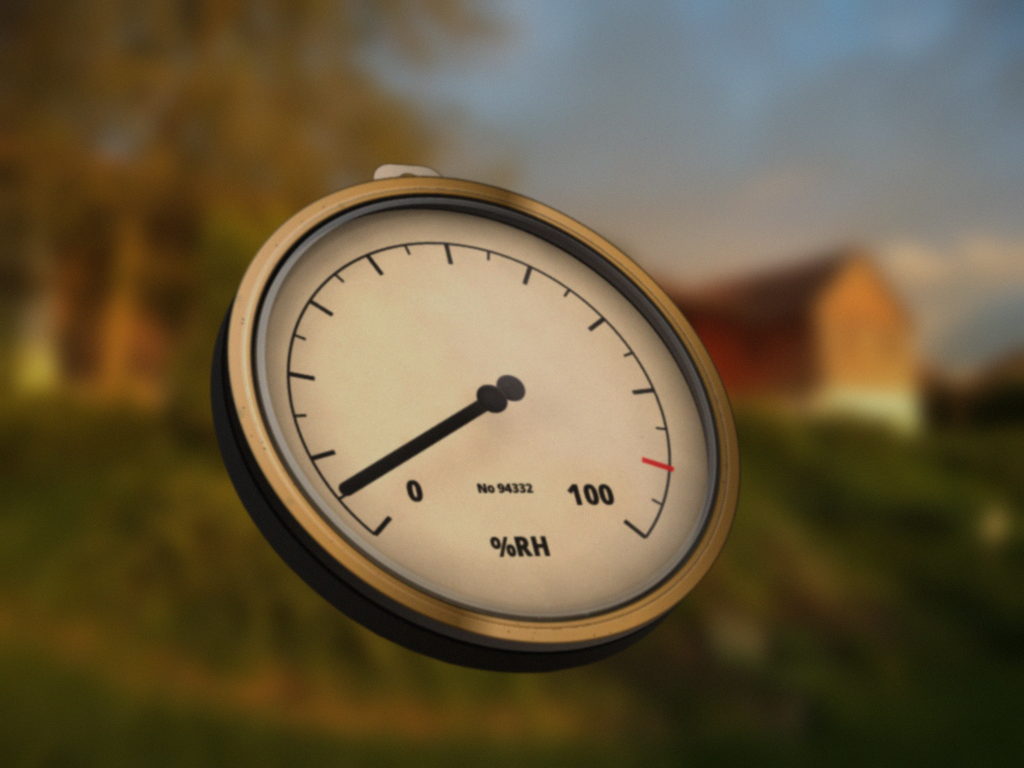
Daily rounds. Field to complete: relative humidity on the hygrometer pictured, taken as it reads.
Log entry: 5 %
